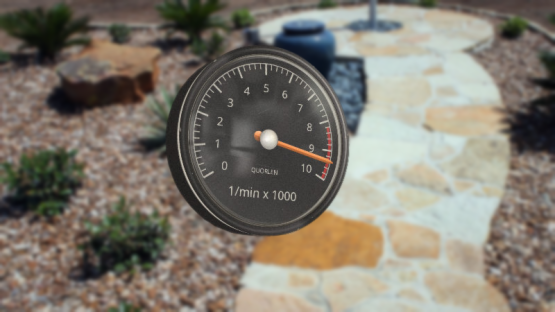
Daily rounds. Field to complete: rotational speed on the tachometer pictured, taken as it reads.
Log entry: 9400 rpm
